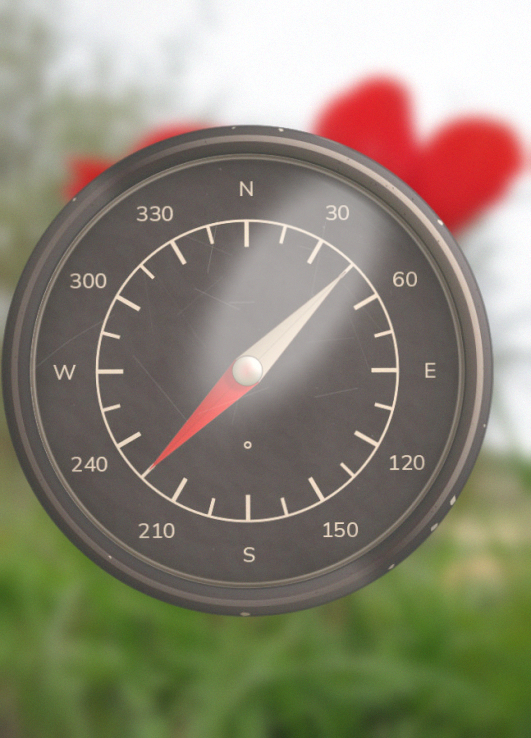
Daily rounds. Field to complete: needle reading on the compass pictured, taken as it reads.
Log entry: 225 °
